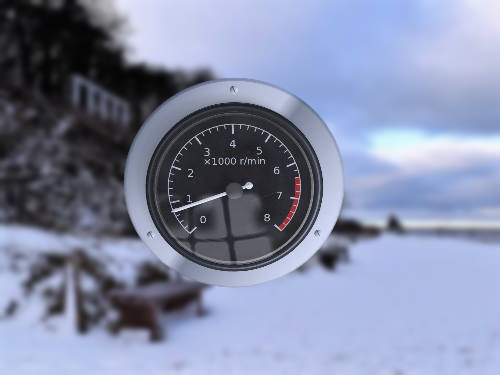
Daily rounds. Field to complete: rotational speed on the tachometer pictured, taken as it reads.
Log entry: 800 rpm
